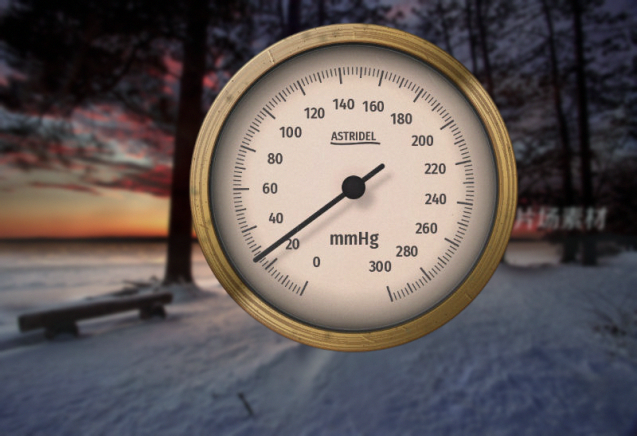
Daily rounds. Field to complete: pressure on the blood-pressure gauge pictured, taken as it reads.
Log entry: 26 mmHg
